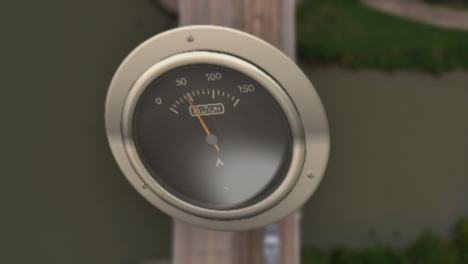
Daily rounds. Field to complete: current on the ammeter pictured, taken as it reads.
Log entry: 50 A
